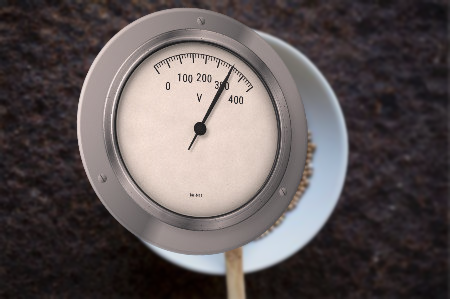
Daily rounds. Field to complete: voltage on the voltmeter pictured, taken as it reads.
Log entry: 300 V
